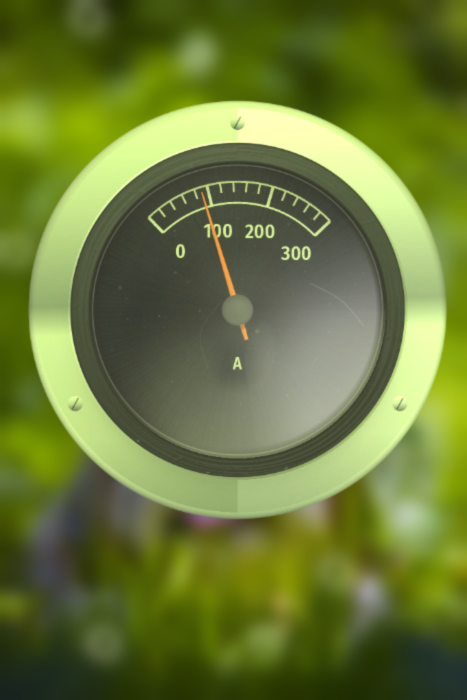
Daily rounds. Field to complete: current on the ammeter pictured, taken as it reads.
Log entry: 90 A
